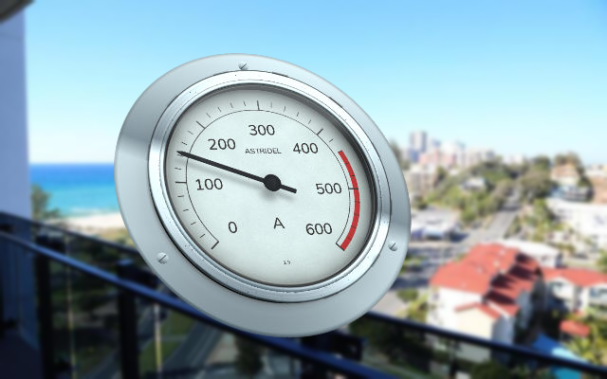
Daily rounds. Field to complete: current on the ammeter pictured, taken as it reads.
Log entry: 140 A
